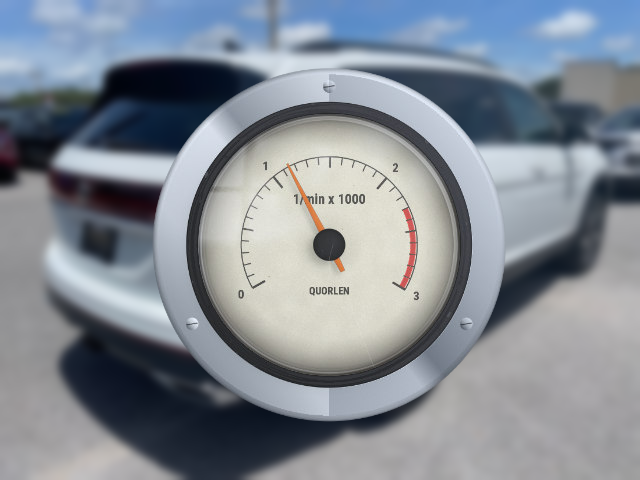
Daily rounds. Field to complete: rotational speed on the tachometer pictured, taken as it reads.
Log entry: 1150 rpm
